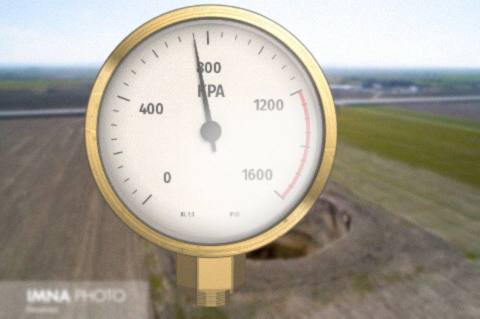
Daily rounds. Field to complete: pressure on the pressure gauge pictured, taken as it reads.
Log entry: 750 kPa
